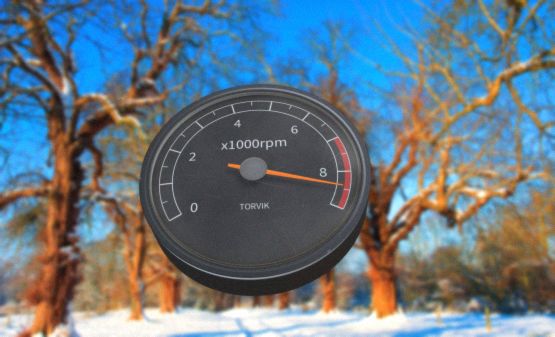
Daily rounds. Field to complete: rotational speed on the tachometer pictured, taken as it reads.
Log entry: 8500 rpm
